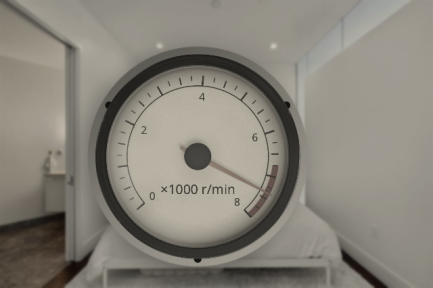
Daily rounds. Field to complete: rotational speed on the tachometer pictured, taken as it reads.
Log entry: 7375 rpm
